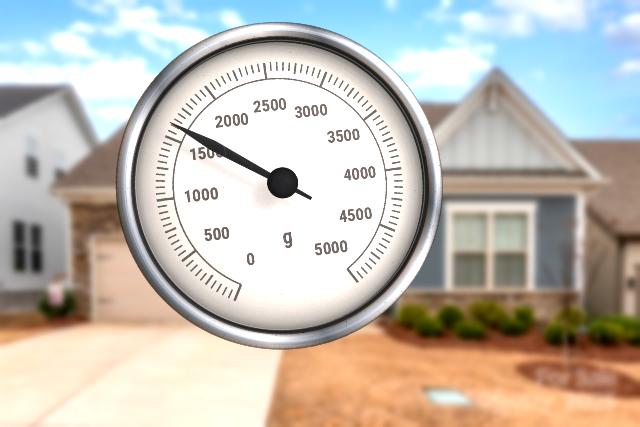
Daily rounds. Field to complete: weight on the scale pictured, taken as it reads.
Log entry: 1600 g
